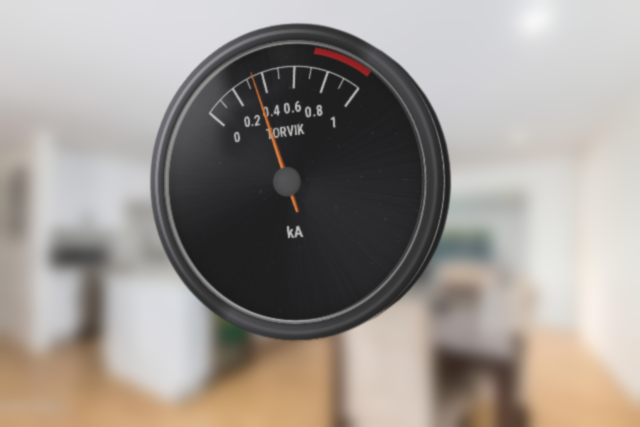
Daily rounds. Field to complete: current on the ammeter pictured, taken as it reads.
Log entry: 0.35 kA
